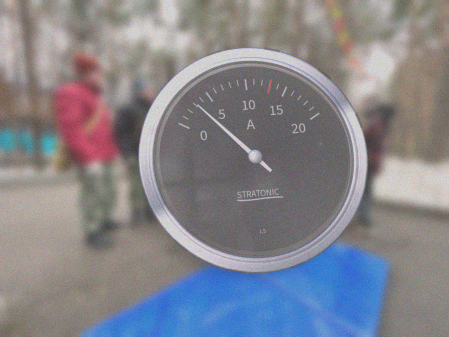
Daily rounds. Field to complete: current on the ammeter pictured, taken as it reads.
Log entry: 3 A
